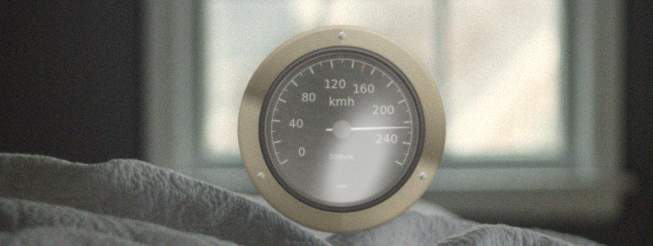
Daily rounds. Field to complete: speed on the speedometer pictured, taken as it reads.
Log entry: 225 km/h
